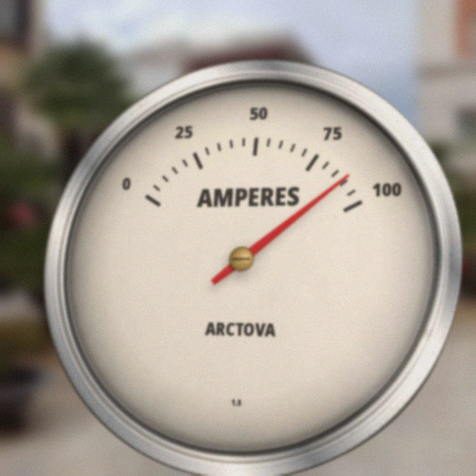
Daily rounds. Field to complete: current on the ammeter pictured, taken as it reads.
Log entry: 90 A
